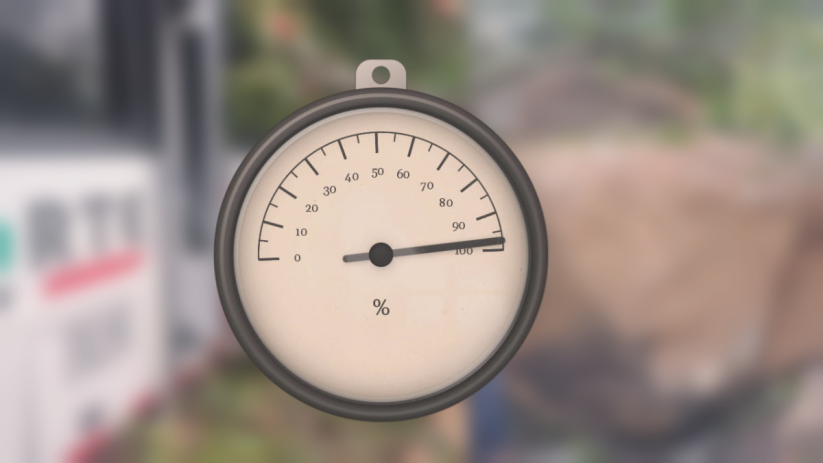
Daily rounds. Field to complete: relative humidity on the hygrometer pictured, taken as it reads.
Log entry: 97.5 %
